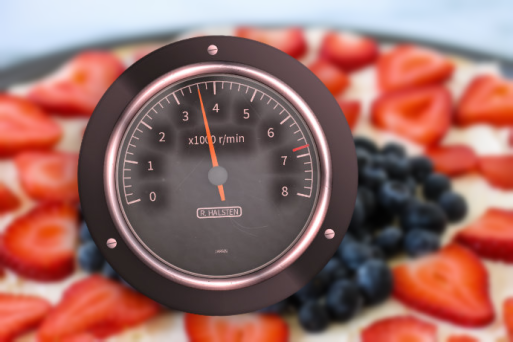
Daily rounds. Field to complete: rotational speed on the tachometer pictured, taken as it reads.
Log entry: 3600 rpm
